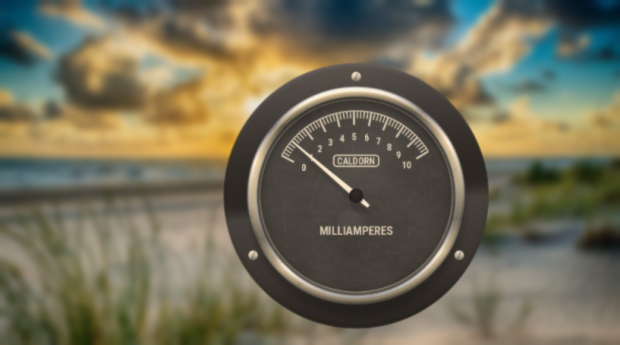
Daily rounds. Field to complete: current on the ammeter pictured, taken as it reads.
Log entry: 1 mA
